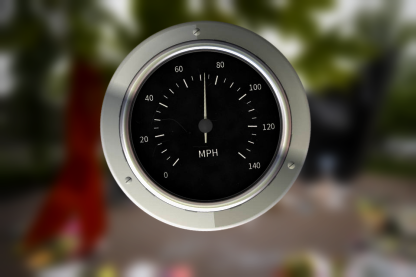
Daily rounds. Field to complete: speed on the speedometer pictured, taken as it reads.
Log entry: 72.5 mph
